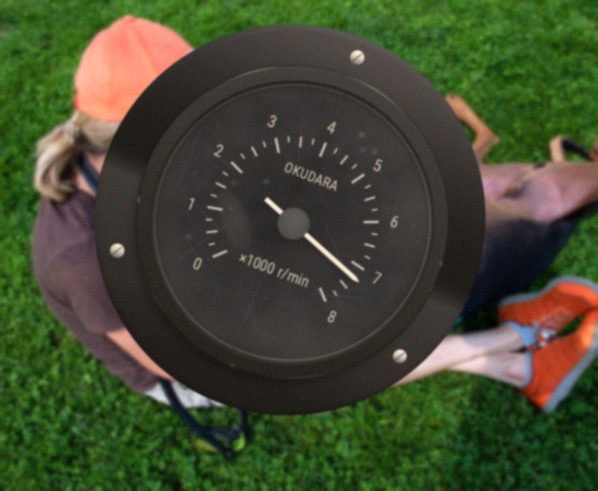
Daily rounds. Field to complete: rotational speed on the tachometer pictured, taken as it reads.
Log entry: 7250 rpm
